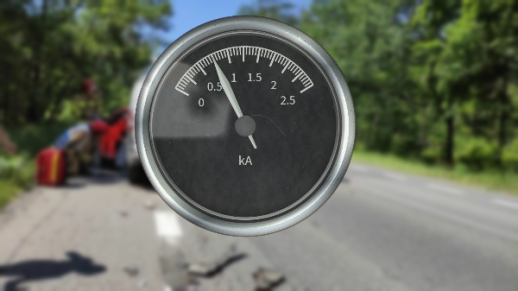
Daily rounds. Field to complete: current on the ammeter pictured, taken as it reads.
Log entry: 0.75 kA
